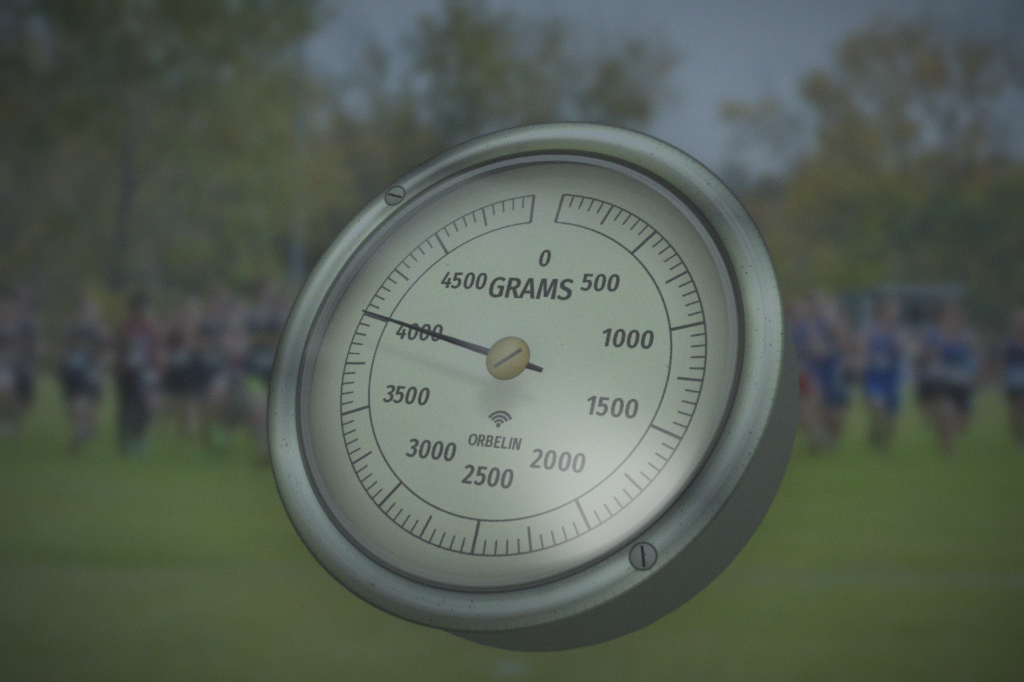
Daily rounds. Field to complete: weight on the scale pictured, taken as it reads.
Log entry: 4000 g
